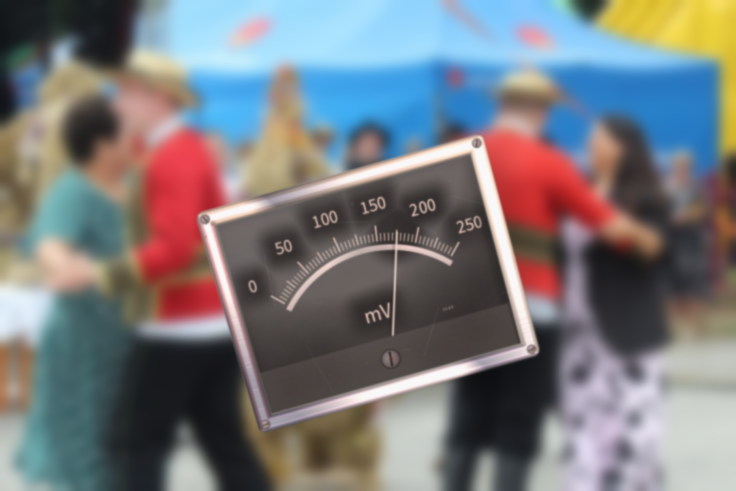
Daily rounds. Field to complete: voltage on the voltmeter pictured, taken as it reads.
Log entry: 175 mV
